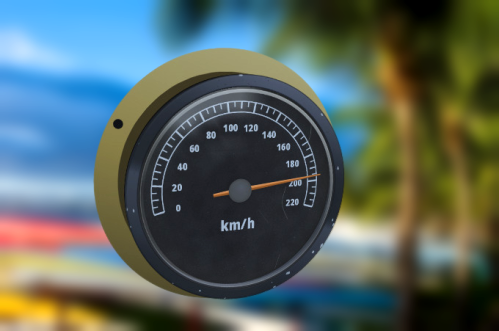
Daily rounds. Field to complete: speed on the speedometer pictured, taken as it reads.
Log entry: 195 km/h
